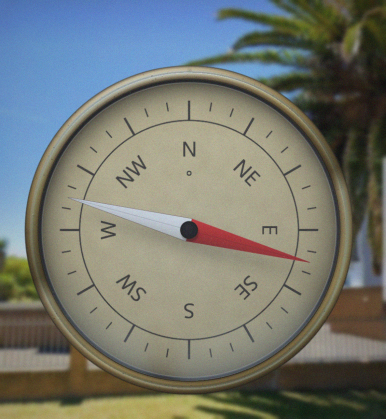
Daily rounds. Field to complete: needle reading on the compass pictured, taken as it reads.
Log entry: 105 °
